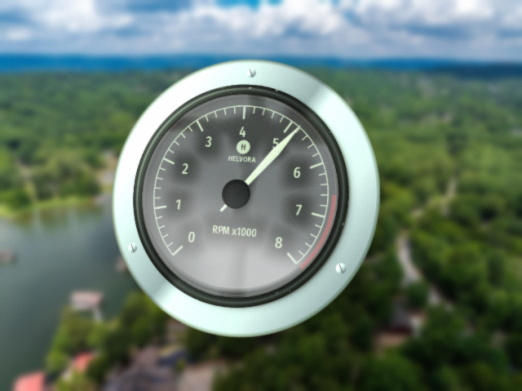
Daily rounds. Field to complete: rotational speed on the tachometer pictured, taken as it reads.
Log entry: 5200 rpm
